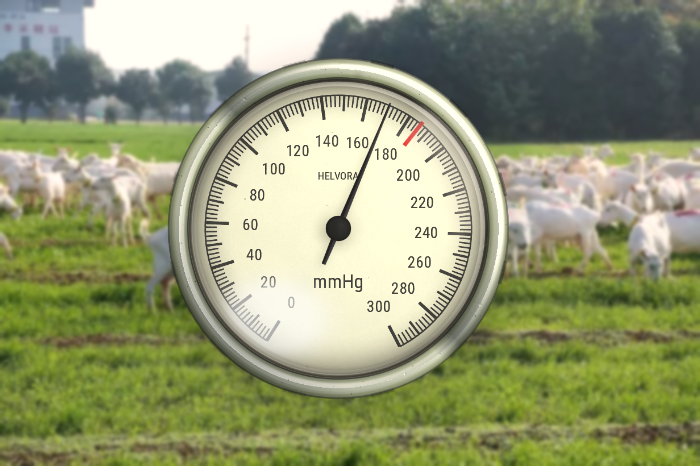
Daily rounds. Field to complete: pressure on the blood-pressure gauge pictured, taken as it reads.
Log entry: 170 mmHg
